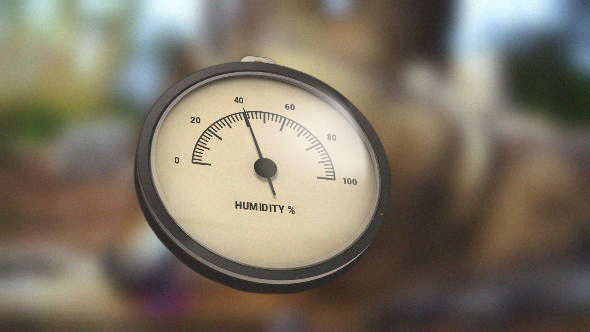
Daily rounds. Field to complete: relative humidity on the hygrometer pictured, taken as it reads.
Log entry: 40 %
